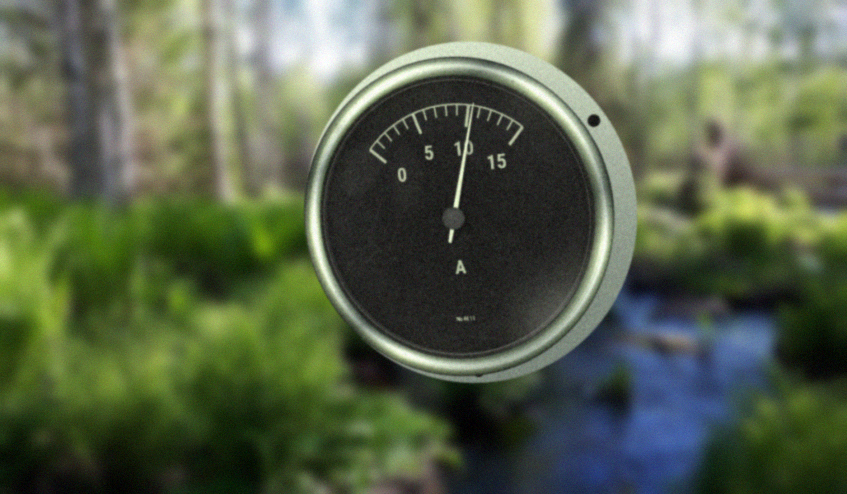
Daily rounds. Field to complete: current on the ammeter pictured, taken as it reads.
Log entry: 10.5 A
